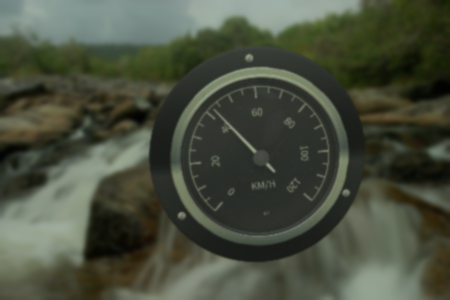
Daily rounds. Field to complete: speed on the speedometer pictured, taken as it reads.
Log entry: 42.5 km/h
